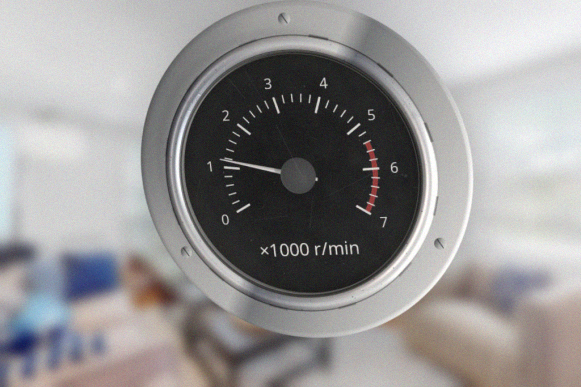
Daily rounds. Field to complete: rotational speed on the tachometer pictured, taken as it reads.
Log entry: 1200 rpm
